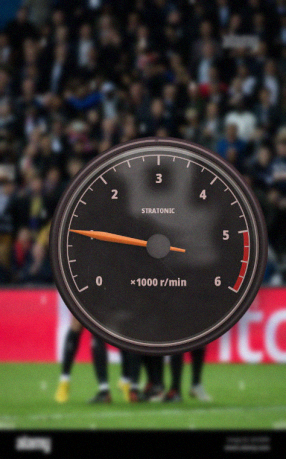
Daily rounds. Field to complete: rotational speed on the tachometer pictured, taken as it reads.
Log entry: 1000 rpm
